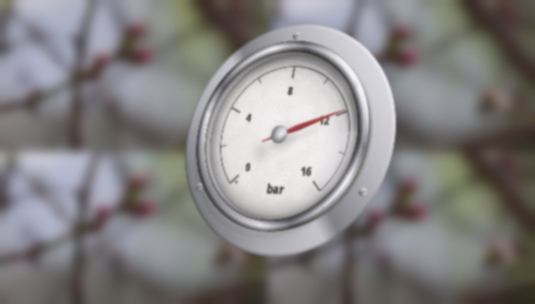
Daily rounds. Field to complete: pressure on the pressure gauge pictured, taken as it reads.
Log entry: 12 bar
